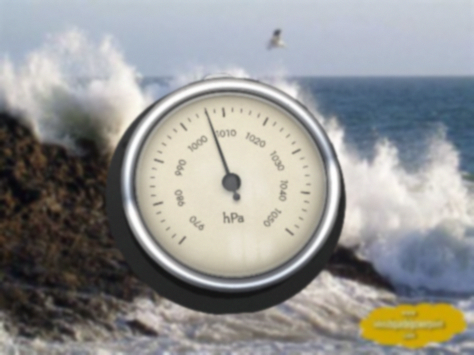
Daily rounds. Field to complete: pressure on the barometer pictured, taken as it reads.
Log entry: 1006 hPa
